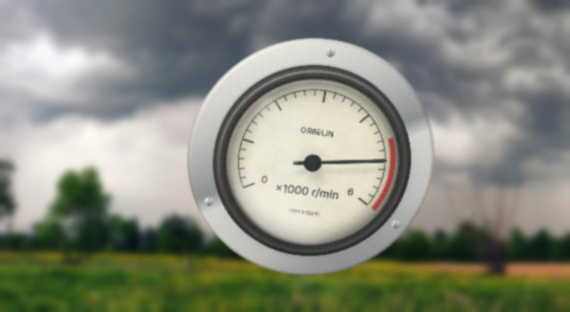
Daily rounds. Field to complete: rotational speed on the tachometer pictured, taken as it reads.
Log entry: 5000 rpm
